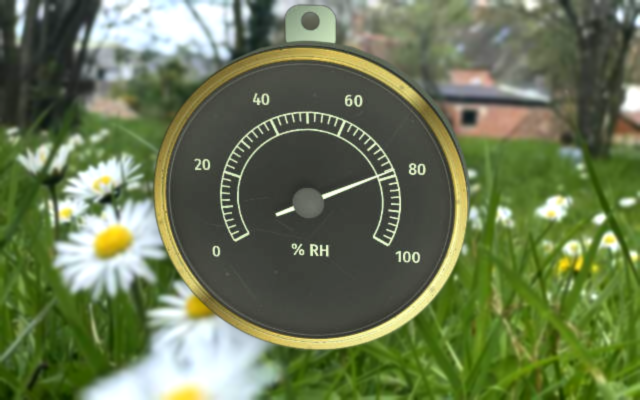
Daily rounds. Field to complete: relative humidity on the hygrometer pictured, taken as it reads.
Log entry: 78 %
